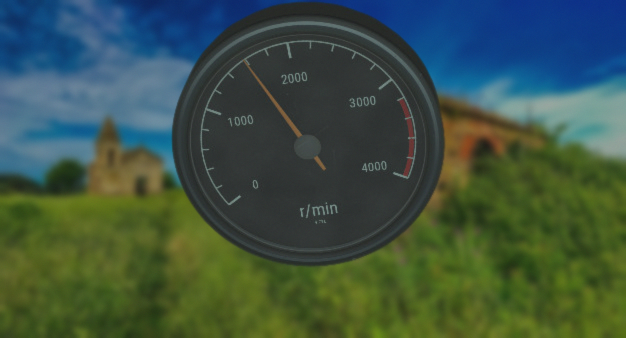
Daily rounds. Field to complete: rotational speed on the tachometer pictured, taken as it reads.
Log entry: 1600 rpm
